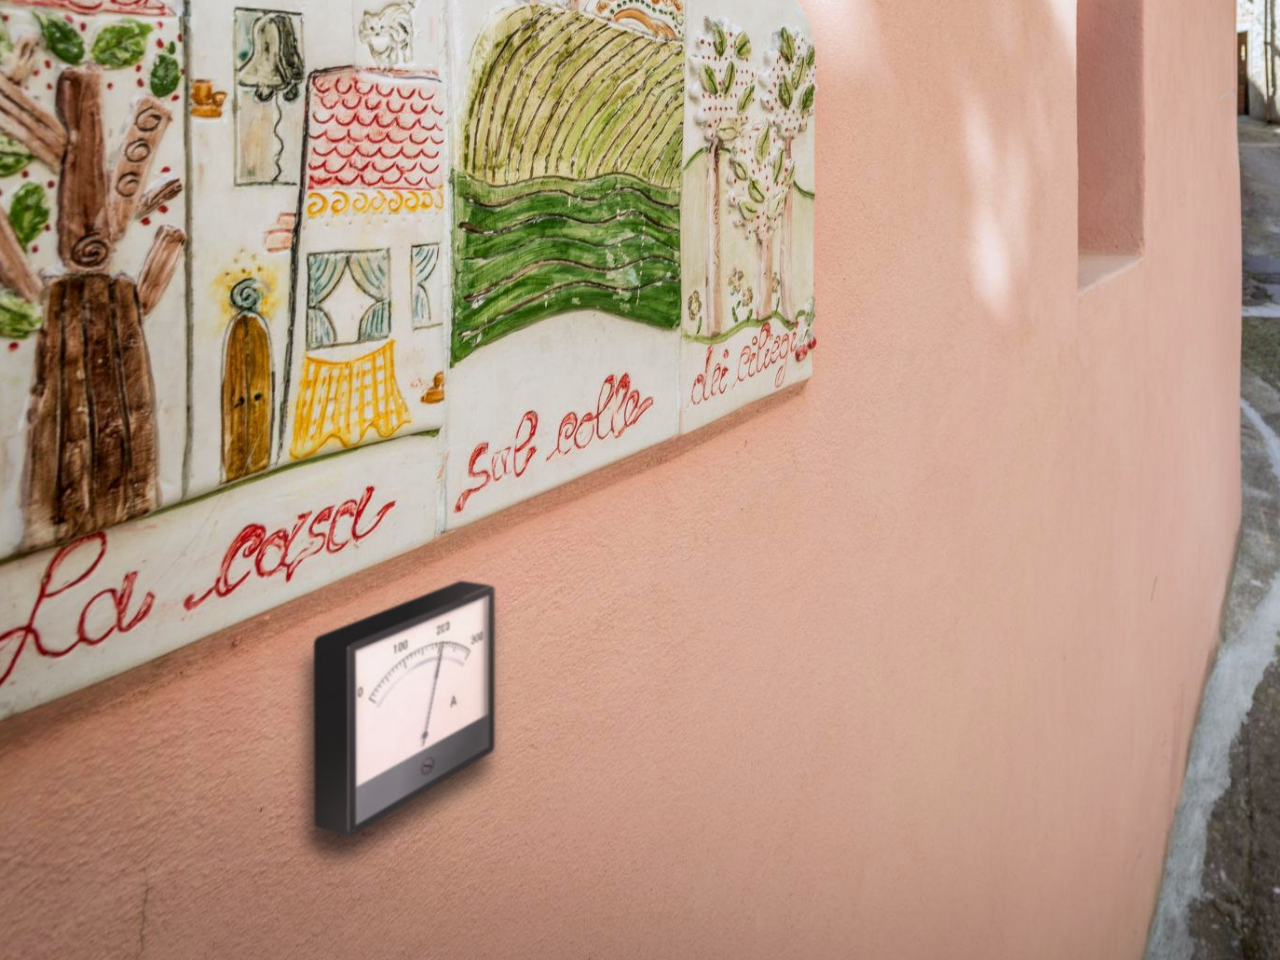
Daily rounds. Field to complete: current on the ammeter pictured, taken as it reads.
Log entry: 200 A
